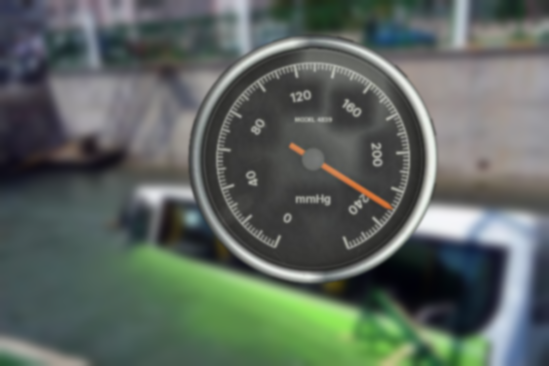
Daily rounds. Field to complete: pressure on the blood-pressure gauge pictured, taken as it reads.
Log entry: 230 mmHg
